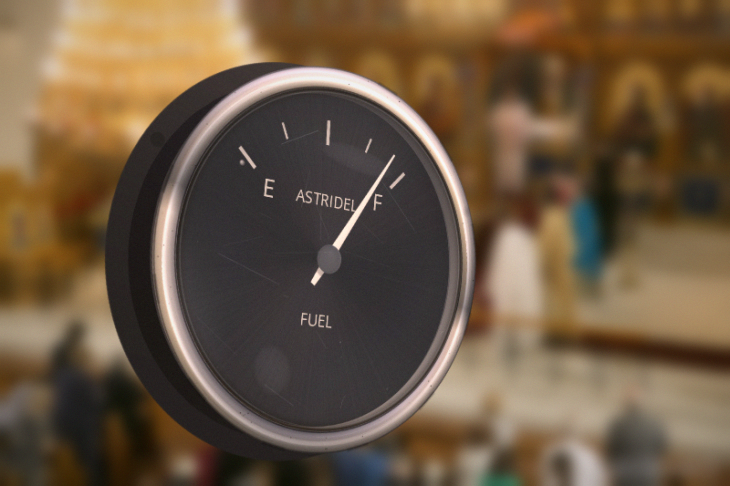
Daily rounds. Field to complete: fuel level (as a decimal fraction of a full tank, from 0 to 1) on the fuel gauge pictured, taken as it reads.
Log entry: 0.875
